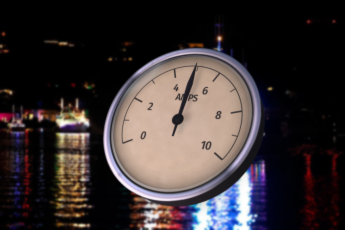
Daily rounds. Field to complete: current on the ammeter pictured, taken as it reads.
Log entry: 5 A
